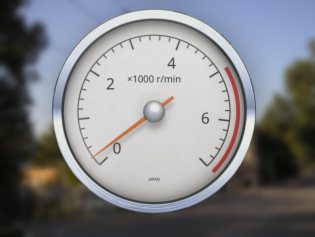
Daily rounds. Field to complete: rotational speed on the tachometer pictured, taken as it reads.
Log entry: 200 rpm
